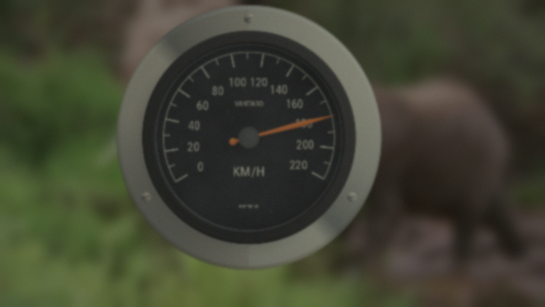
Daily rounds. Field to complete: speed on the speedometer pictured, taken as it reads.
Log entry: 180 km/h
